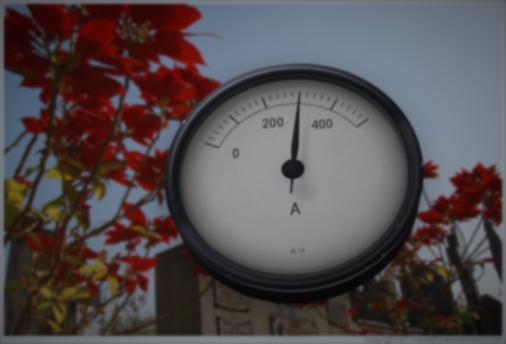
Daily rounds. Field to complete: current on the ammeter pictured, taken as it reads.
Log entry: 300 A
